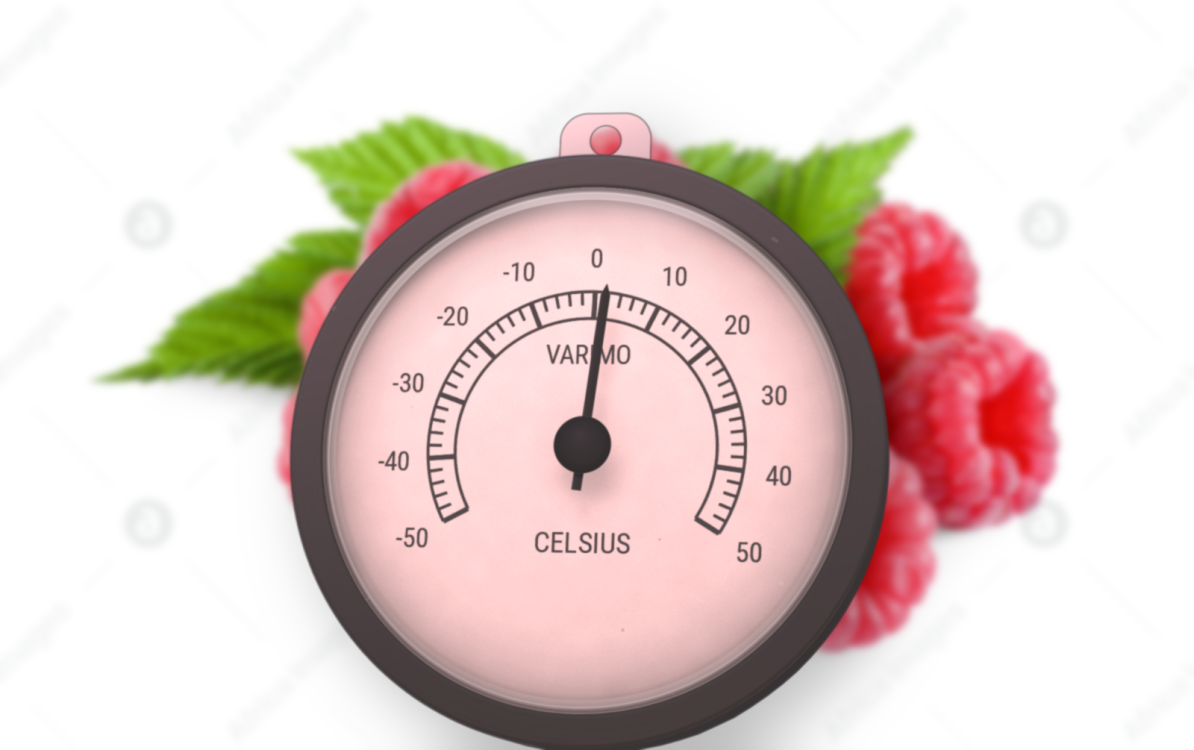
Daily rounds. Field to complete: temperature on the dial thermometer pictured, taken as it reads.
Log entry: 2 °C
